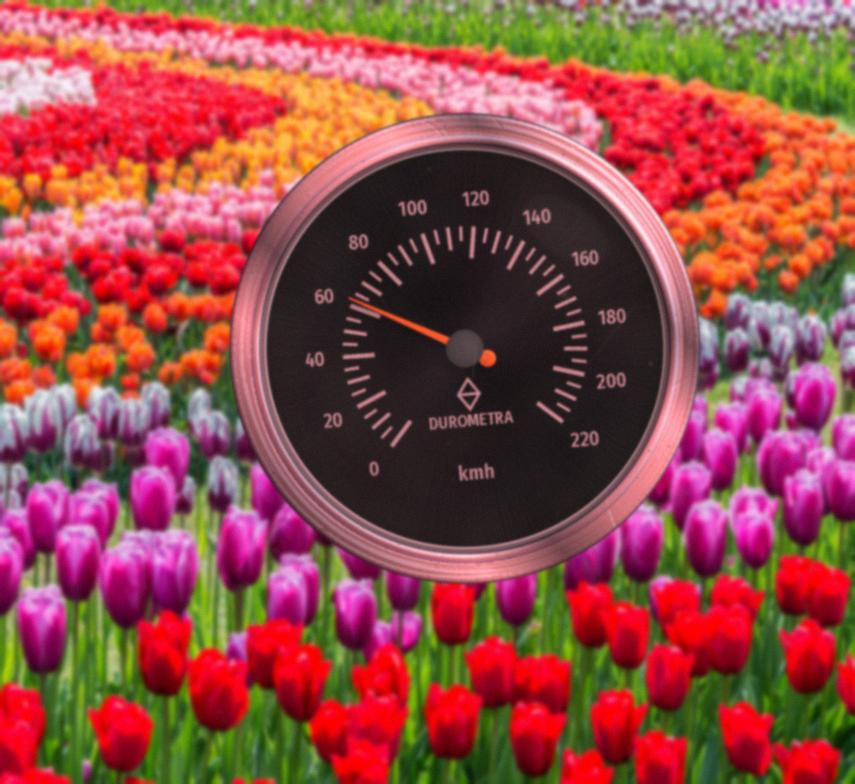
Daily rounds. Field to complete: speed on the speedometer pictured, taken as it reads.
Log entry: 62.5 km/h
